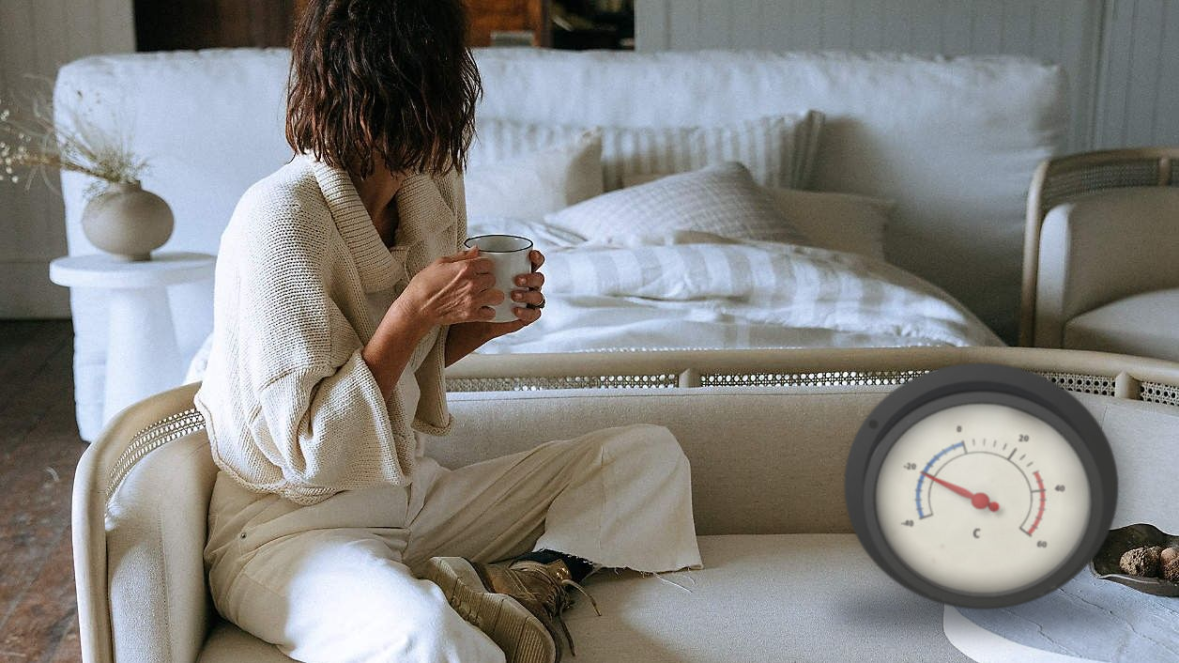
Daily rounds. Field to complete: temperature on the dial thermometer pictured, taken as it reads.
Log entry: -20 °C
